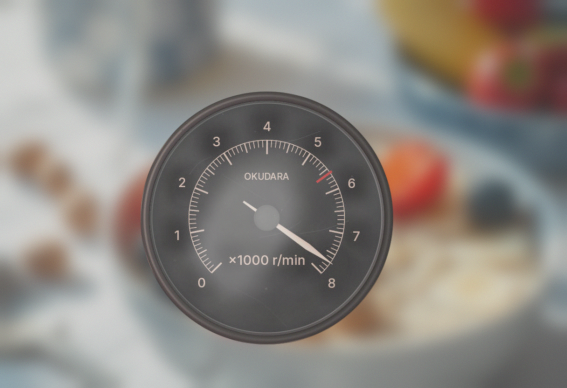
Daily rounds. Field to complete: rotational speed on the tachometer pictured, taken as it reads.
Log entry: 7700 rpm
